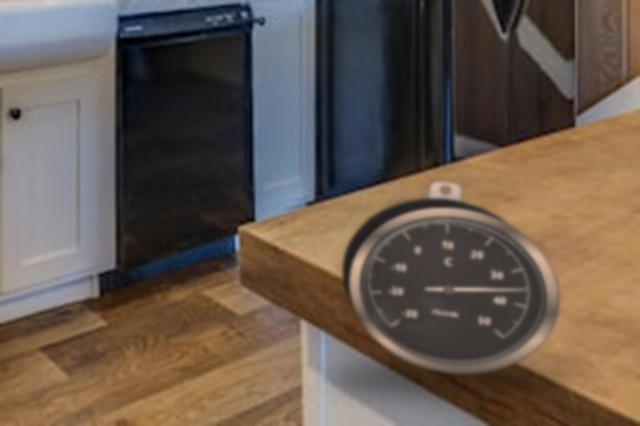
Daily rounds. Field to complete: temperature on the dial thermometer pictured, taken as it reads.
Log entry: 35 °C
